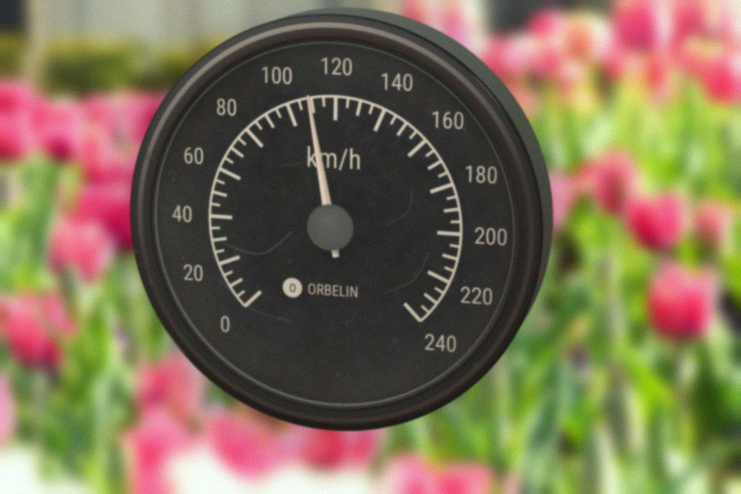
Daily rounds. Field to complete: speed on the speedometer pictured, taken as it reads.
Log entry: 110 km/h
